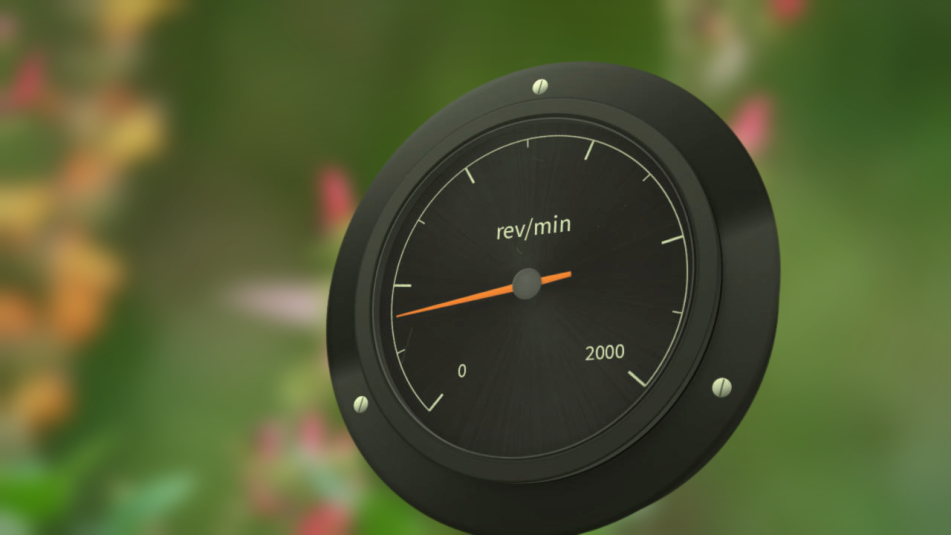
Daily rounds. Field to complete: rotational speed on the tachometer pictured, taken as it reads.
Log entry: 300 rpm
